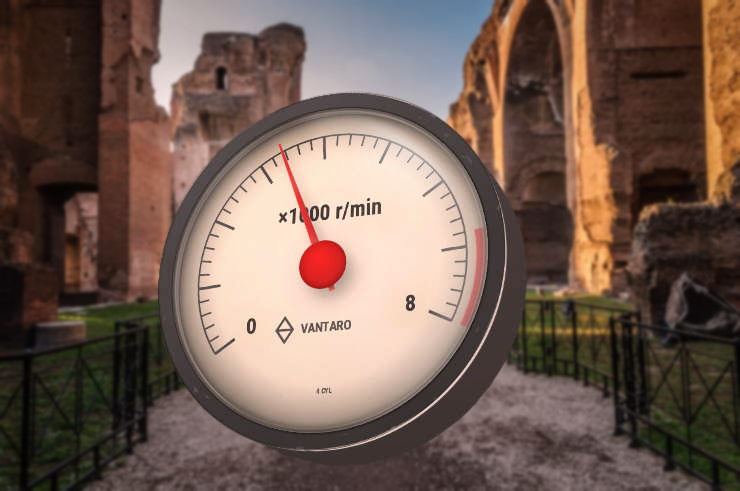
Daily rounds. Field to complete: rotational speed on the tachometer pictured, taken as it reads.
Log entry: 3400 rpm
